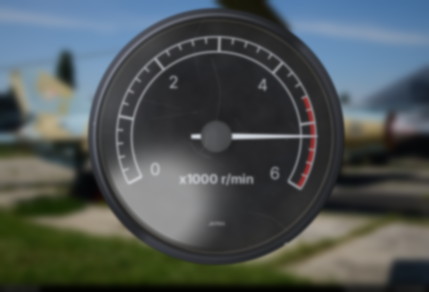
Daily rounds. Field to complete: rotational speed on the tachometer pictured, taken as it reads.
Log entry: 5200 rpm
